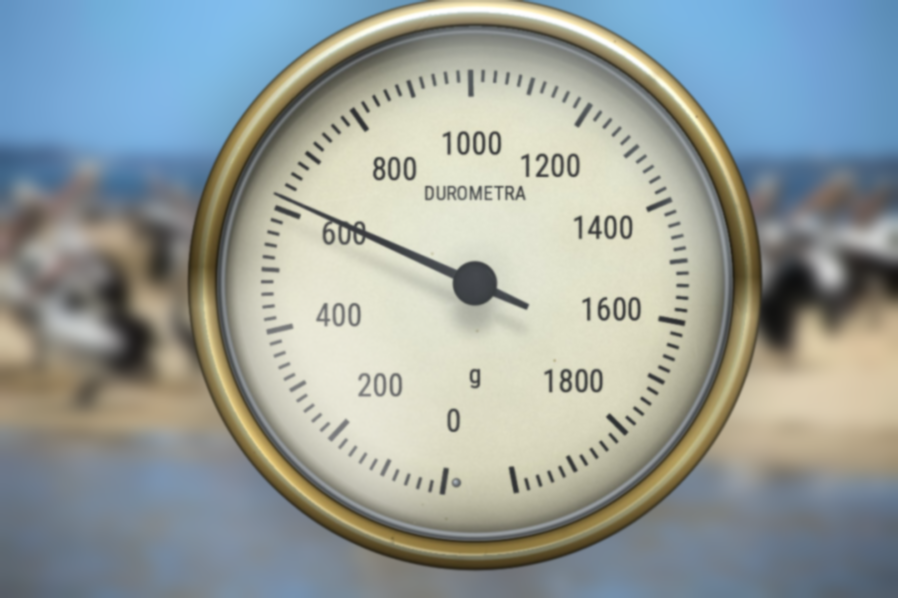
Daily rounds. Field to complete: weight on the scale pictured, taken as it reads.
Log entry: 620 g
